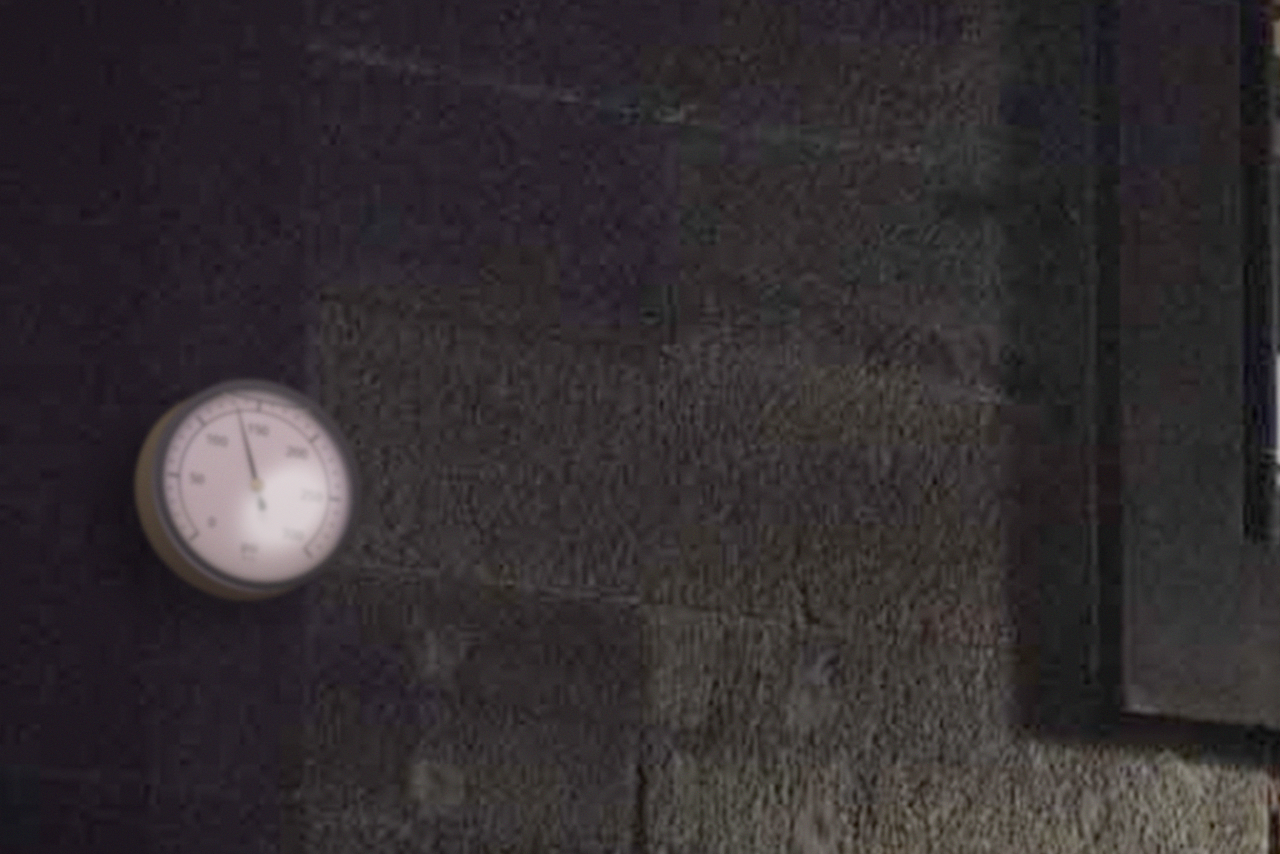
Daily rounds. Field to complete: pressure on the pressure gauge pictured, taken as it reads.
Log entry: 130 psi
